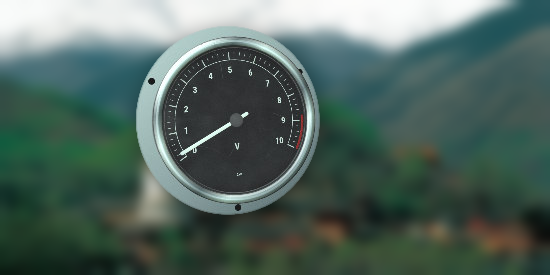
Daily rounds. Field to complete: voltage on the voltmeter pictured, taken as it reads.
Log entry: 0.2 V
